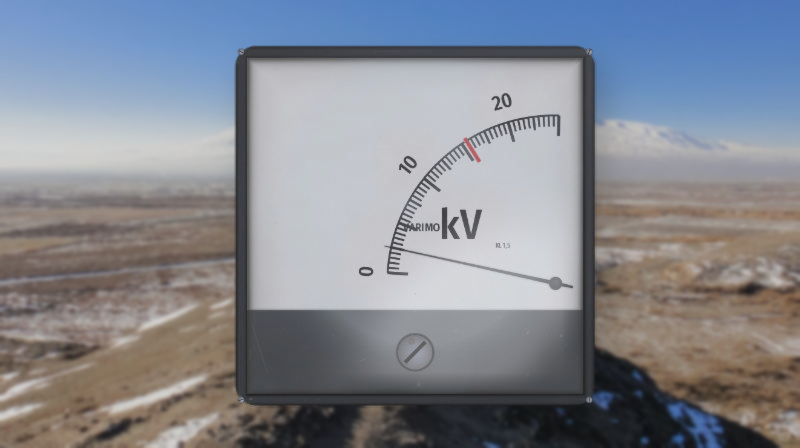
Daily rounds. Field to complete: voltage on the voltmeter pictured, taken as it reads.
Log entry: 2.5 kV
